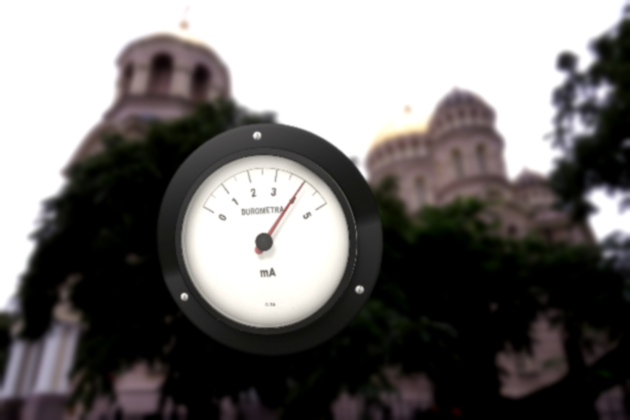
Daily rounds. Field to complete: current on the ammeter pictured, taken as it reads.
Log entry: 4 mA
